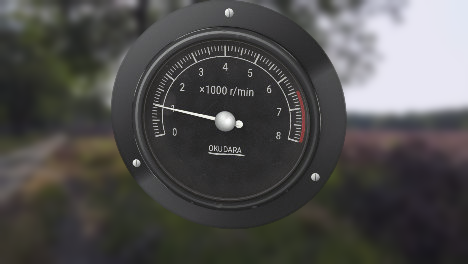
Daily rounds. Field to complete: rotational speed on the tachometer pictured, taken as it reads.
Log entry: 1000 rpm
